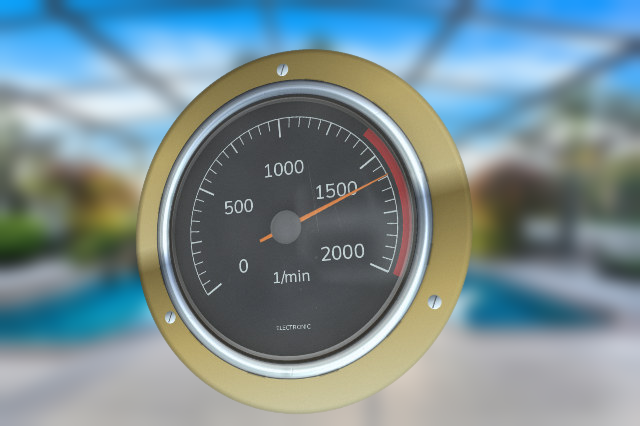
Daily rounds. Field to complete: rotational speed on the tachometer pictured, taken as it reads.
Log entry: 1600 rpm
